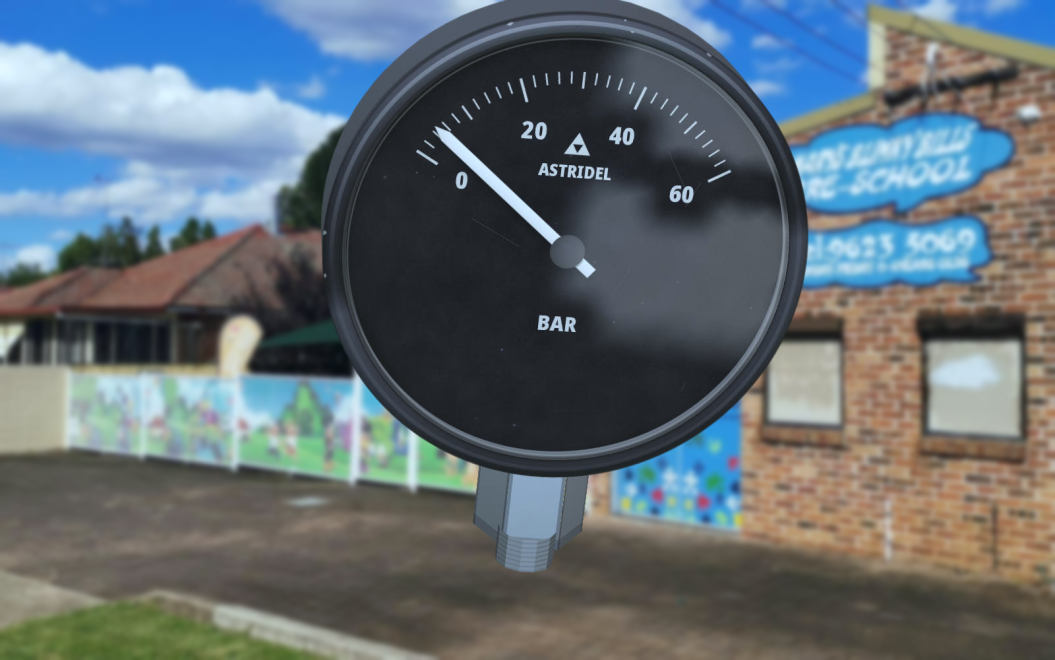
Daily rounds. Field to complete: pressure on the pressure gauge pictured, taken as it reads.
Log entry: 5 bar
